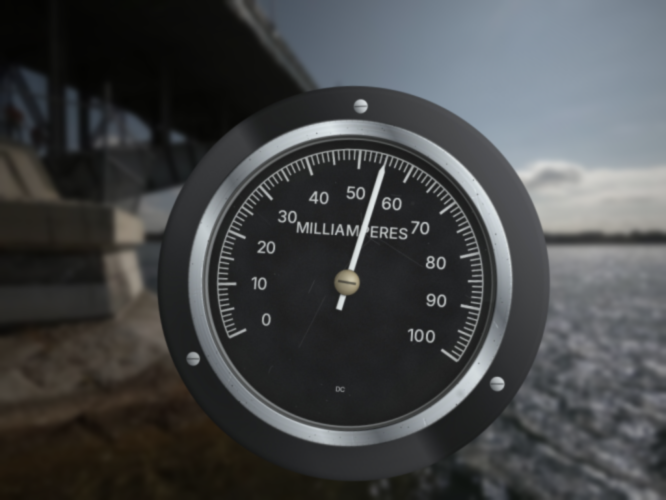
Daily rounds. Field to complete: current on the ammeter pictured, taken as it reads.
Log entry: 55 mA
